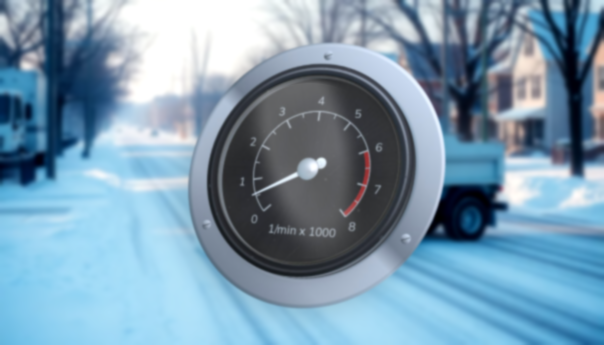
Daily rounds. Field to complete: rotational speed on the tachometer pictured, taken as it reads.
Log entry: 500 rpm
